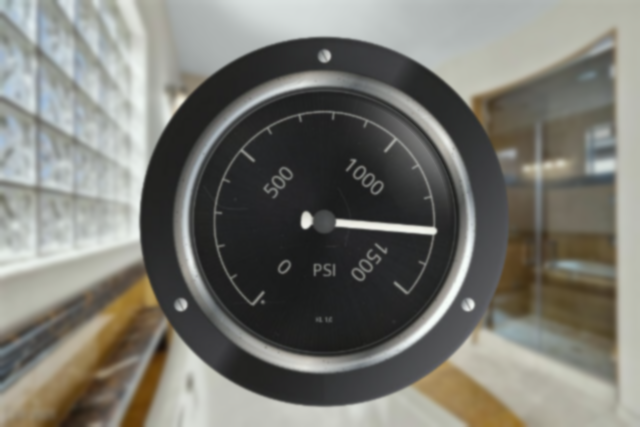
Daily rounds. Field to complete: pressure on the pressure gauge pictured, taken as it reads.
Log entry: 1300 psi
